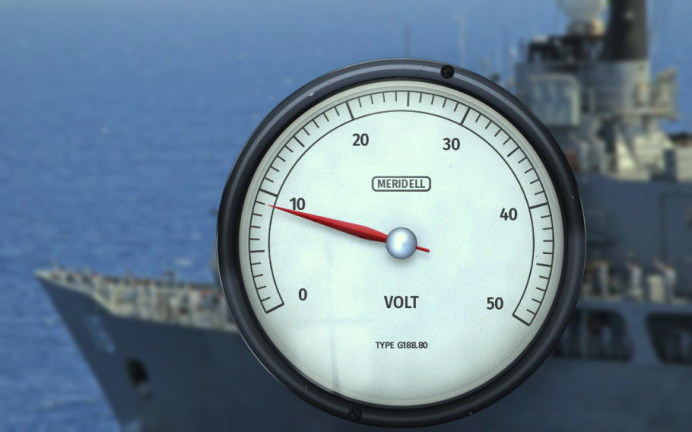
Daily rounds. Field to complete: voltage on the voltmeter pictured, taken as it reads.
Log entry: 9 V
